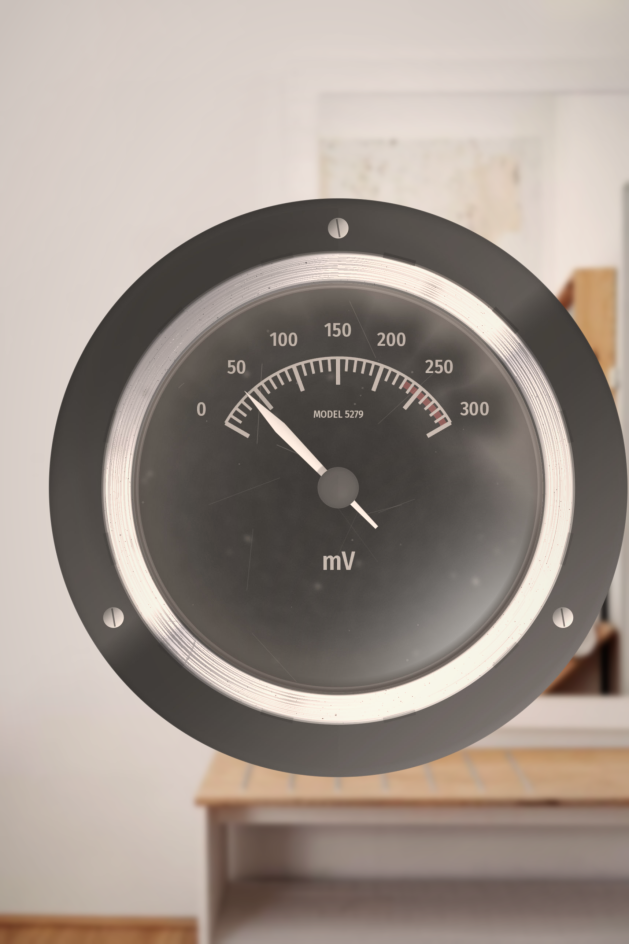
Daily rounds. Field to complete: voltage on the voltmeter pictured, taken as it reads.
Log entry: 40 mV
